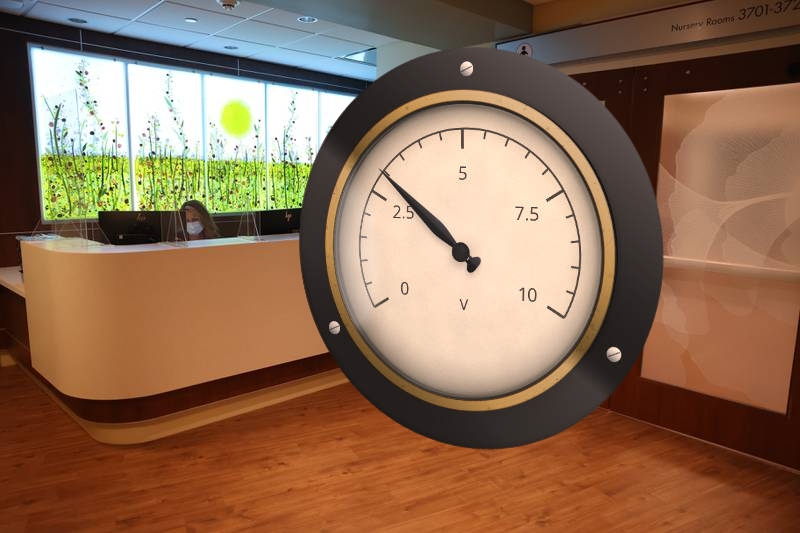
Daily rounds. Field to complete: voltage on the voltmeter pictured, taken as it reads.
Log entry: 3 V
